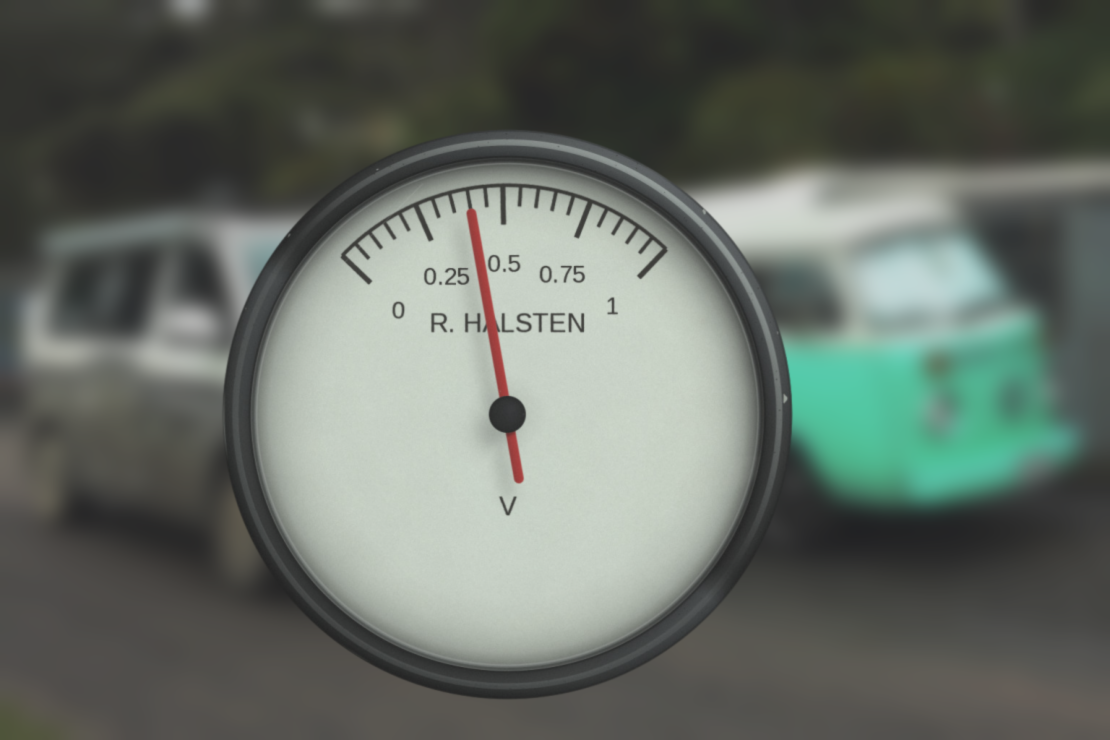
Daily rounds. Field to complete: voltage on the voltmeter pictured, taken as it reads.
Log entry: 0.4 V
